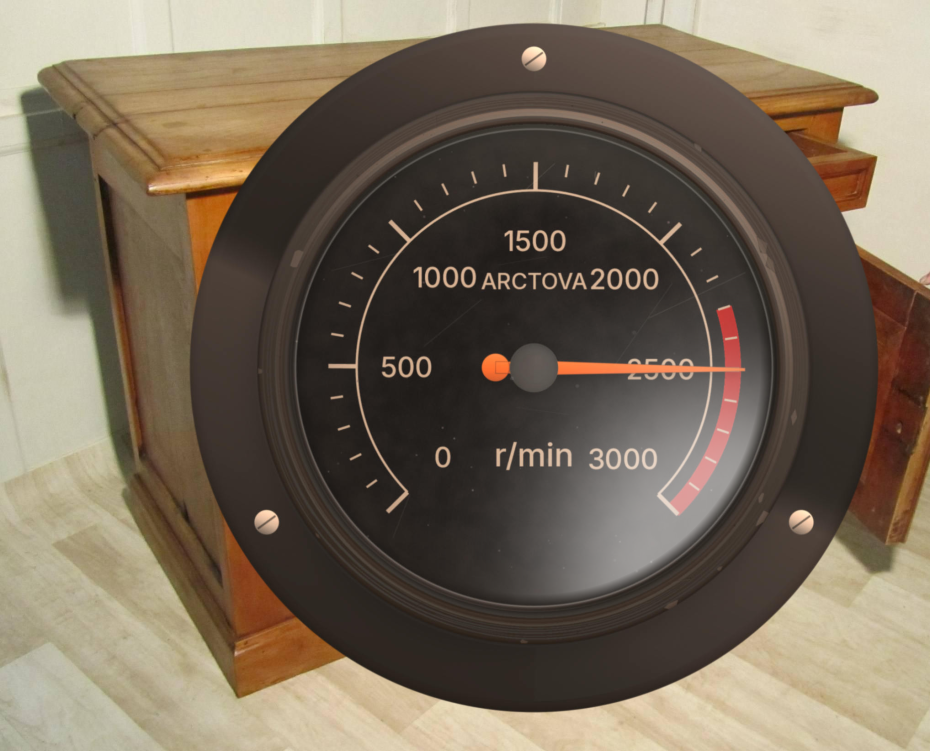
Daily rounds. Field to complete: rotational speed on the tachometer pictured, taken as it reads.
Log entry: 2500 rpm
